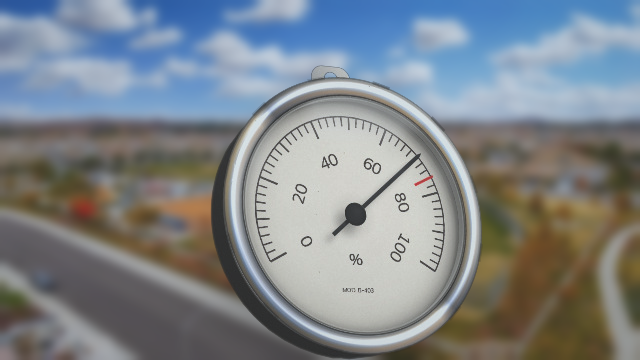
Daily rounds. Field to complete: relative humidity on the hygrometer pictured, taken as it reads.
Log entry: 70 %
